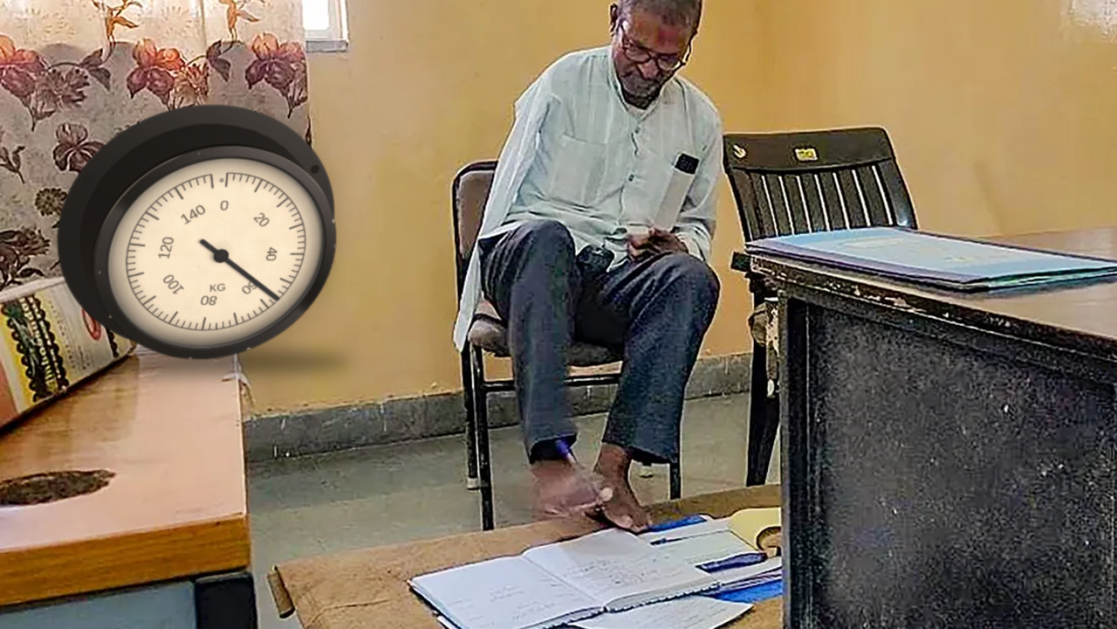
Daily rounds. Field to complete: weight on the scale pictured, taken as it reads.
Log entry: 56 kg
